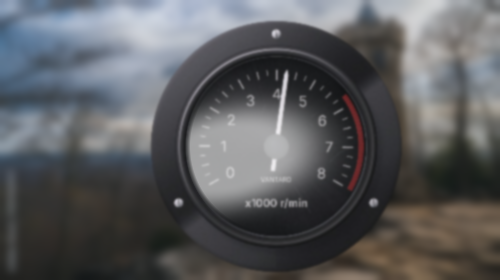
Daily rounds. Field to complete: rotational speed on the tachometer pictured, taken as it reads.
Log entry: 4250 rpm
